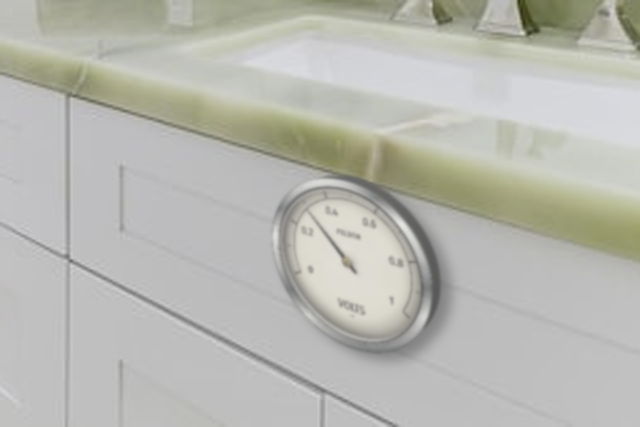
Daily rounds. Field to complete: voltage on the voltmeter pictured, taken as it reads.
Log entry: 0.3 V
